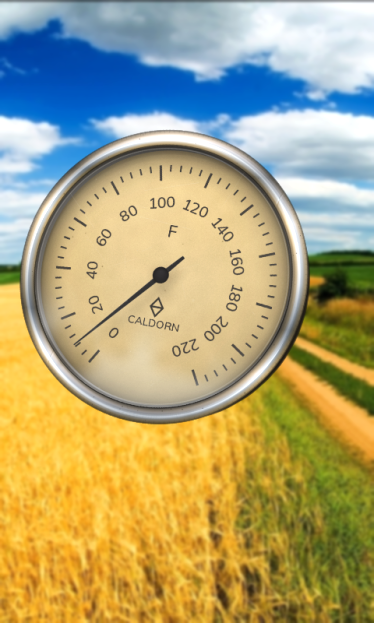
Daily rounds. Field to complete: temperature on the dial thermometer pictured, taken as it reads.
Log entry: 8 °F
